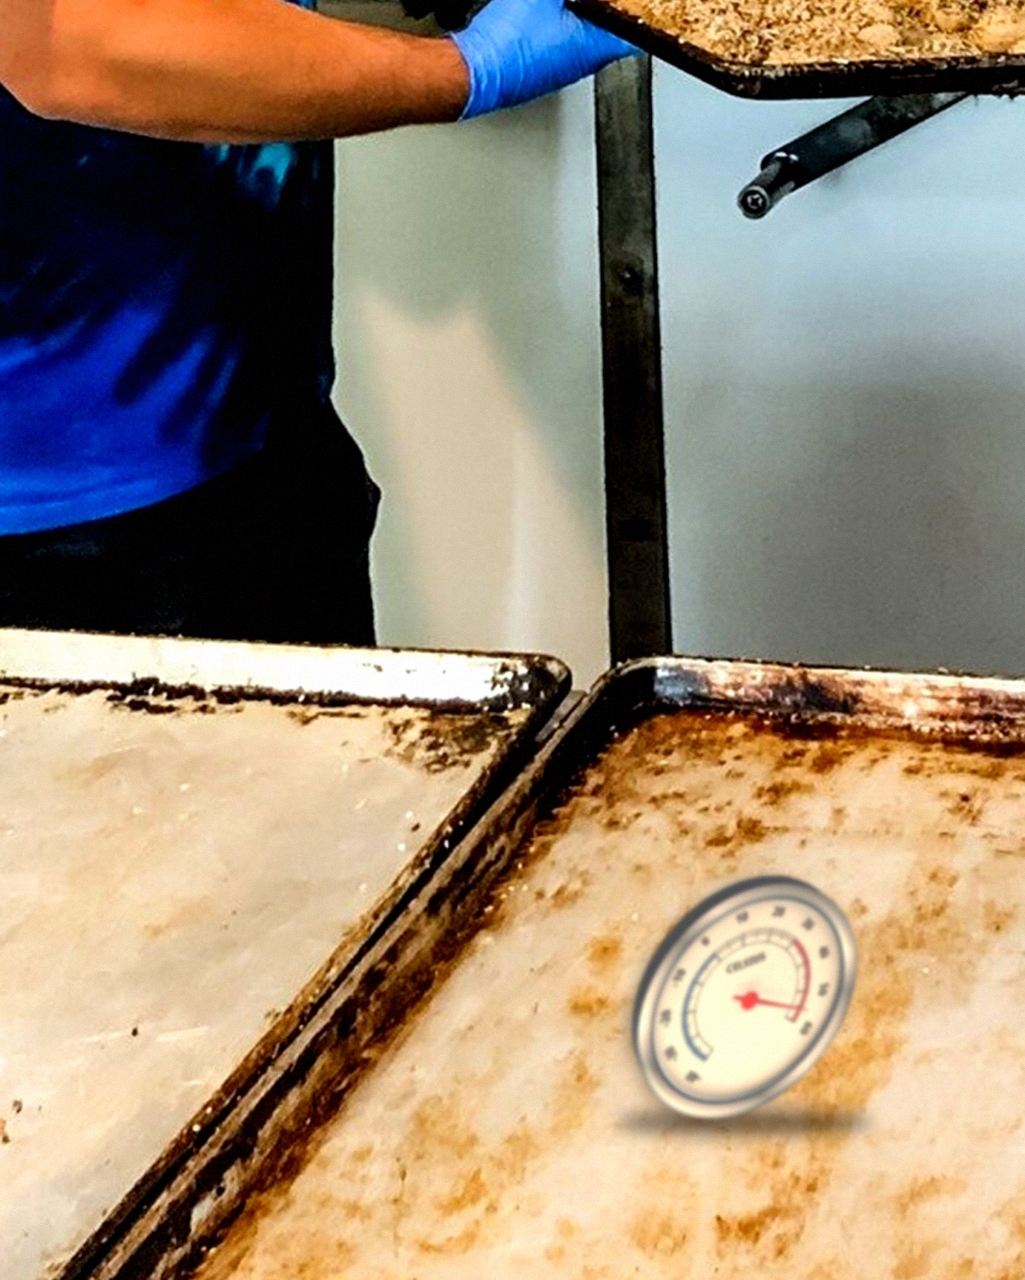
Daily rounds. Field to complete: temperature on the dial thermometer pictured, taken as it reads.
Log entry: 55 °C
